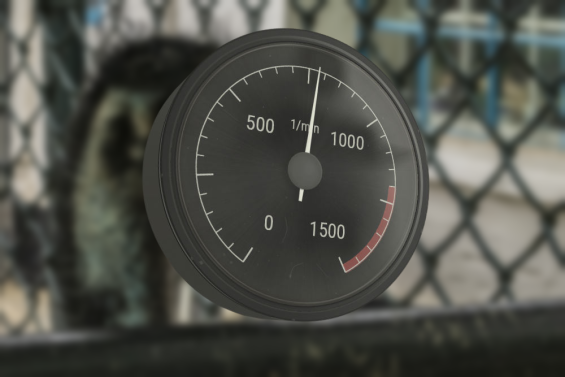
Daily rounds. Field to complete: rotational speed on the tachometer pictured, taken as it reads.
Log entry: 775 rpm
